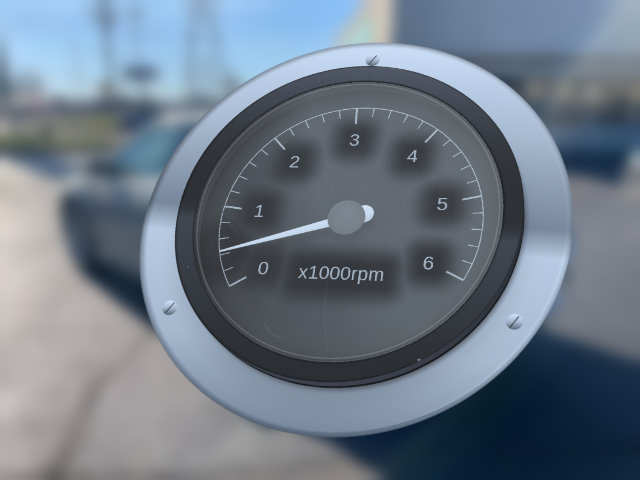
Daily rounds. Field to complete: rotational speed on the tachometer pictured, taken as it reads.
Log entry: 400 rpm
